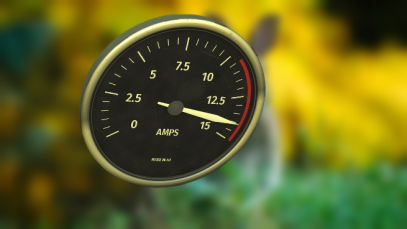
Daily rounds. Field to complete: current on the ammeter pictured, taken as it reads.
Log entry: 14 A
